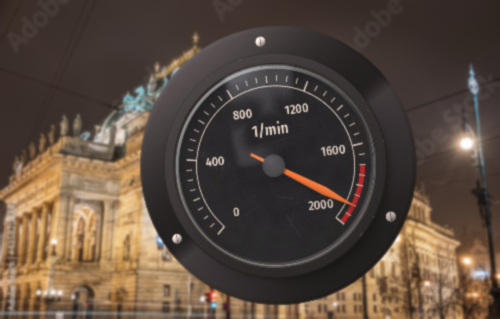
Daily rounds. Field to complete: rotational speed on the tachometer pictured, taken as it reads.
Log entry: 1900 rpm
